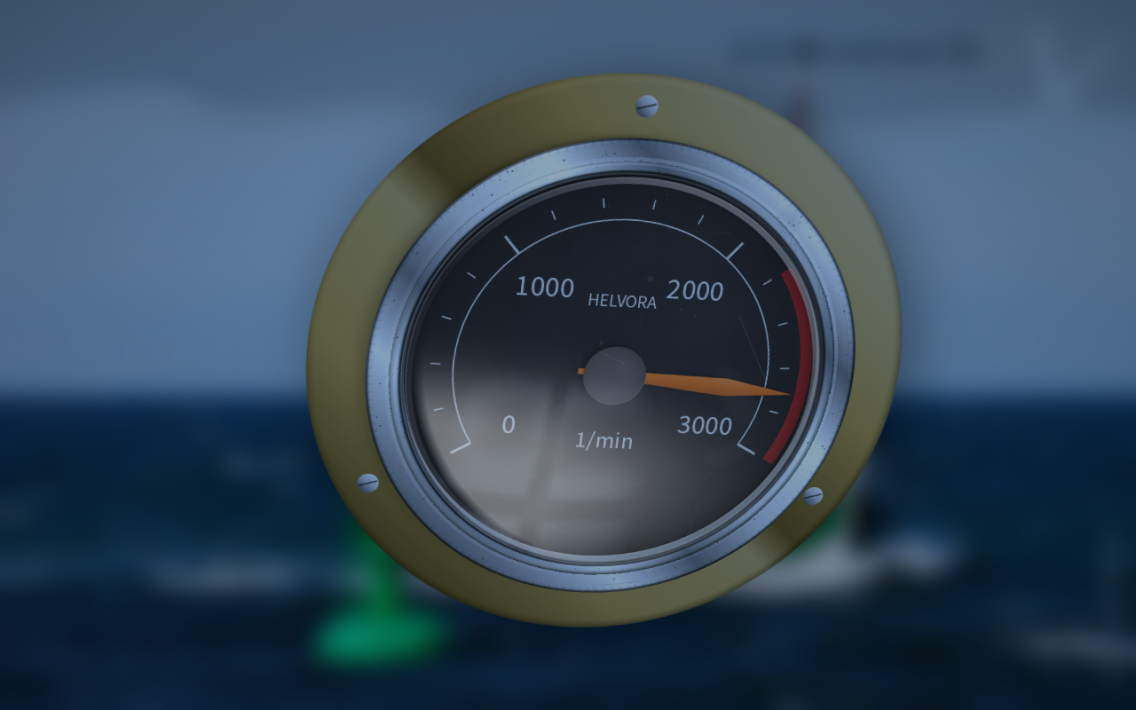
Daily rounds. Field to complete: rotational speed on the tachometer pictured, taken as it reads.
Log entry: 2700 rpm
